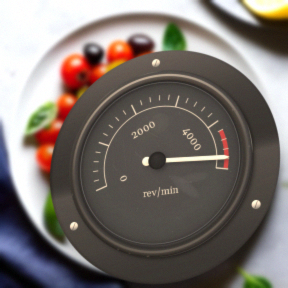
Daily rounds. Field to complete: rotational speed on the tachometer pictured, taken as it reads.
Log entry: 4800 rpm
